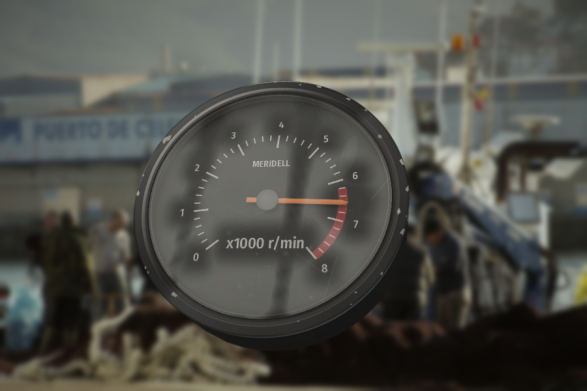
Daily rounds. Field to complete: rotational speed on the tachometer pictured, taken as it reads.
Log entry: 6600 rpm
